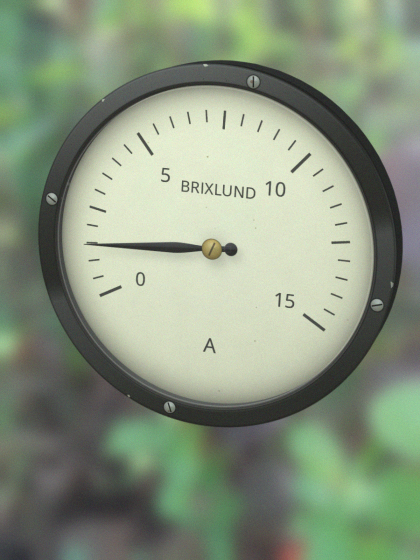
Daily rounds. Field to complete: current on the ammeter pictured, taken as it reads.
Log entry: 1.5 A
